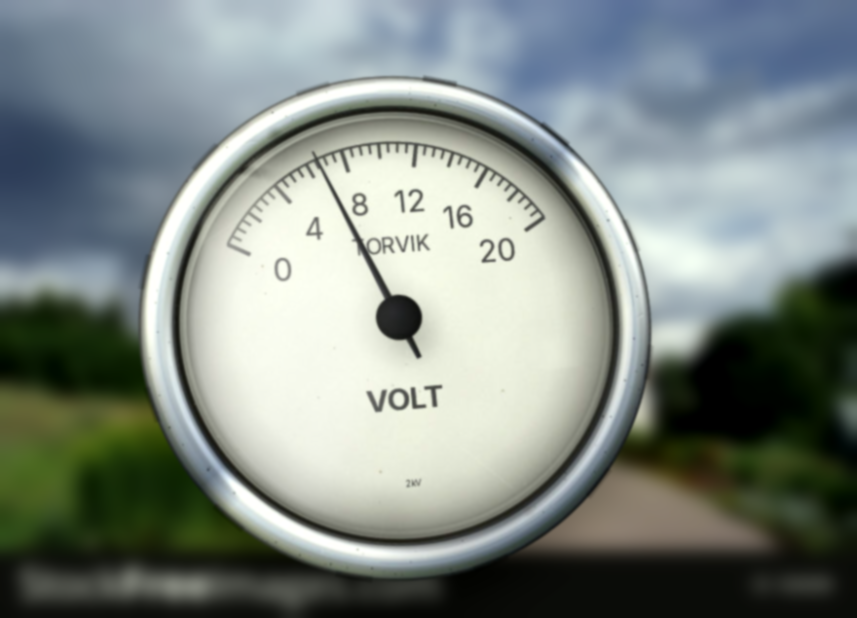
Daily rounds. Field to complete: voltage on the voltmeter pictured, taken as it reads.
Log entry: 6.5 V
